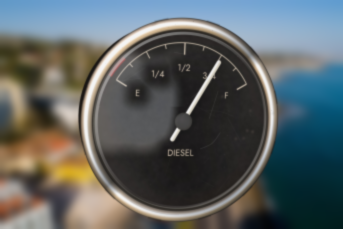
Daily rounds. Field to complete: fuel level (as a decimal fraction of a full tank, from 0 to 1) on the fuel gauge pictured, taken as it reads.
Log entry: 0.75
